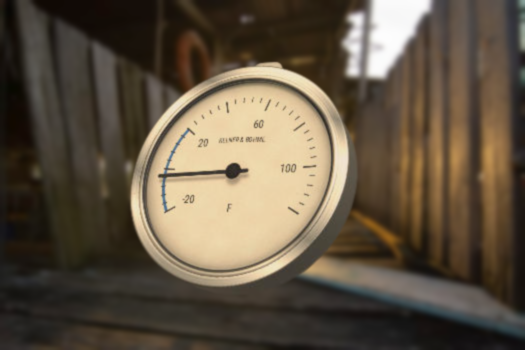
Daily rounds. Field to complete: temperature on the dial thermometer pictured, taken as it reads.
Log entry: -4 °F
